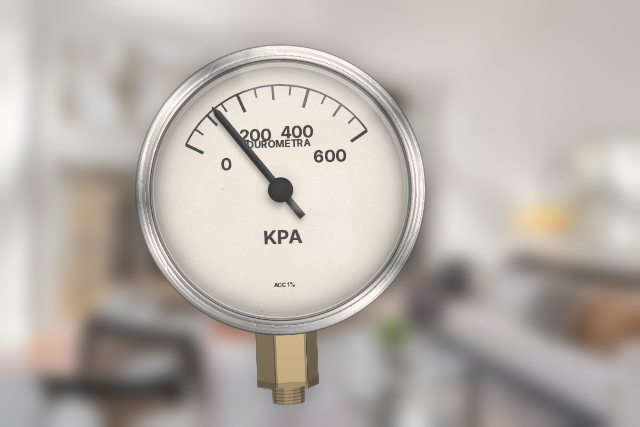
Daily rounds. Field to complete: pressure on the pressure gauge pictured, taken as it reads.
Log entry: 125 kPa
